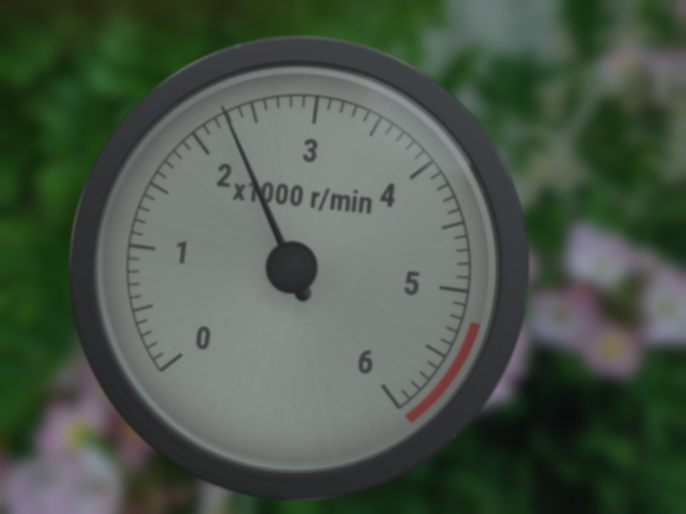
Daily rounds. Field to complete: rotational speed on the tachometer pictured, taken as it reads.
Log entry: 2300 rpm
